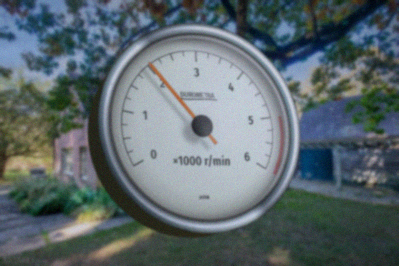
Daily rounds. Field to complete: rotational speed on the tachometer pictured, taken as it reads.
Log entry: 2000 rpm
